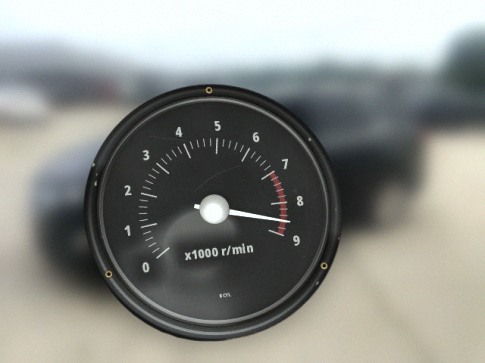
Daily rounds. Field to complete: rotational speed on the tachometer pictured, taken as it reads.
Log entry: 8600 rpm
